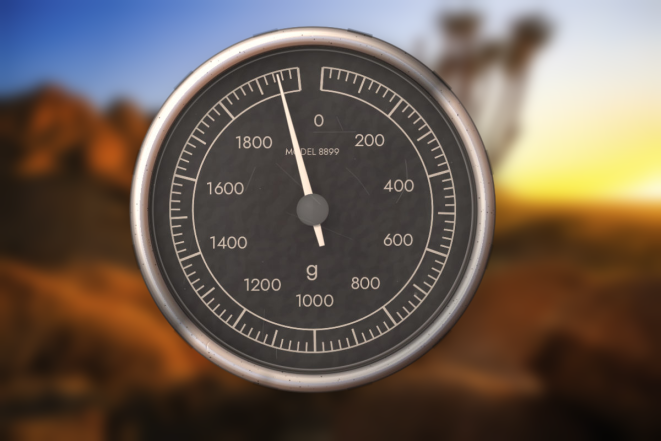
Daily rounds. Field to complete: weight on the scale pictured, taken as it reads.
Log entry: 1950 g
